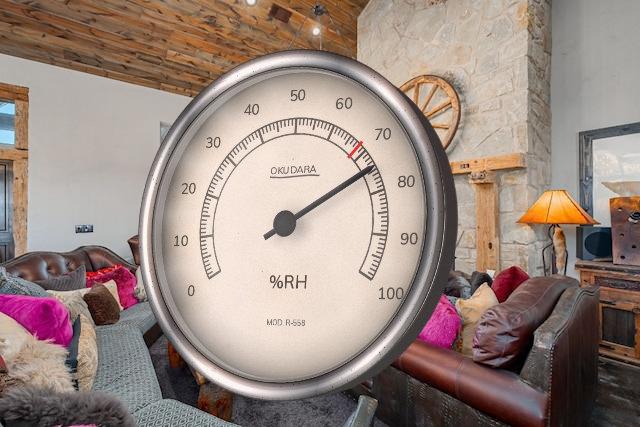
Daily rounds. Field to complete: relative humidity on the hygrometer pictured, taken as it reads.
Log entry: 75 %
